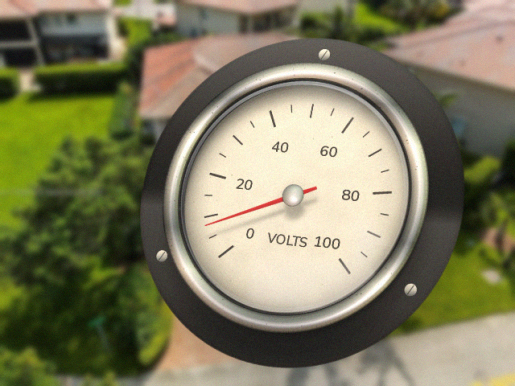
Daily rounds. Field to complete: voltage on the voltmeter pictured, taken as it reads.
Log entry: 7.5 V
